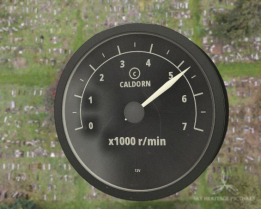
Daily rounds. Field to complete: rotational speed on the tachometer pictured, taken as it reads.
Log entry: 5250 rpm
